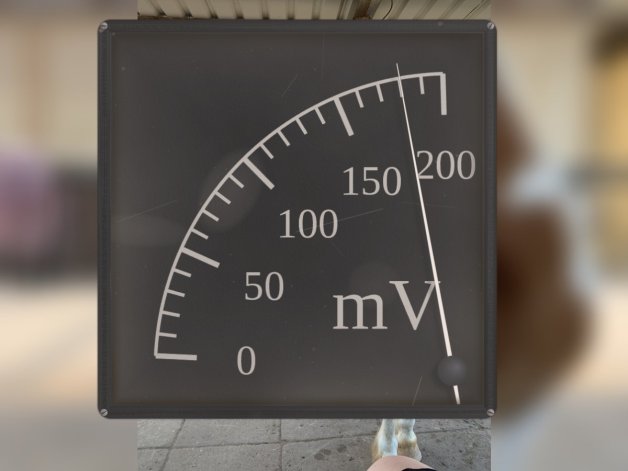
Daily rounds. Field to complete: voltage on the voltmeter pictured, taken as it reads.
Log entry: 180 mV
